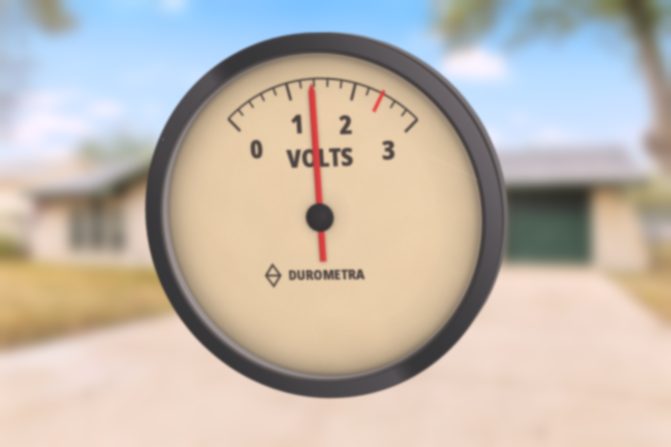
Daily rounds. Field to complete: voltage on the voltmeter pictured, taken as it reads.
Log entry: 1.4 V
